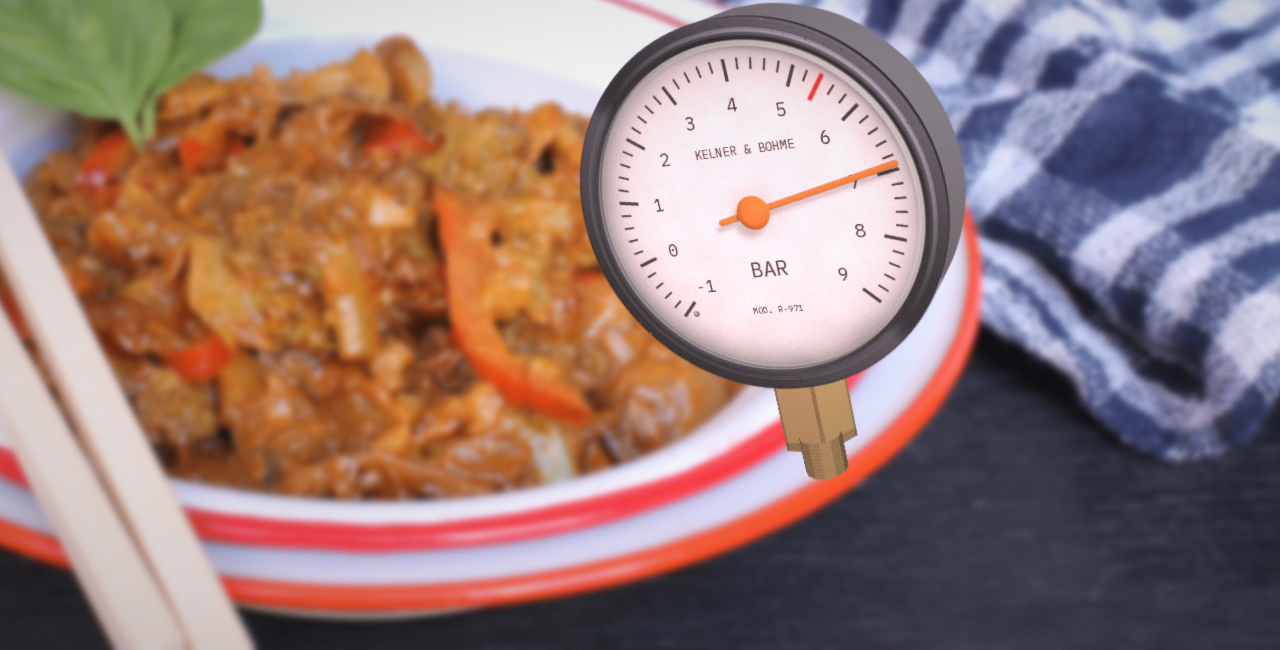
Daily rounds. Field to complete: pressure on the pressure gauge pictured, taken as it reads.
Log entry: 6.9 bar
